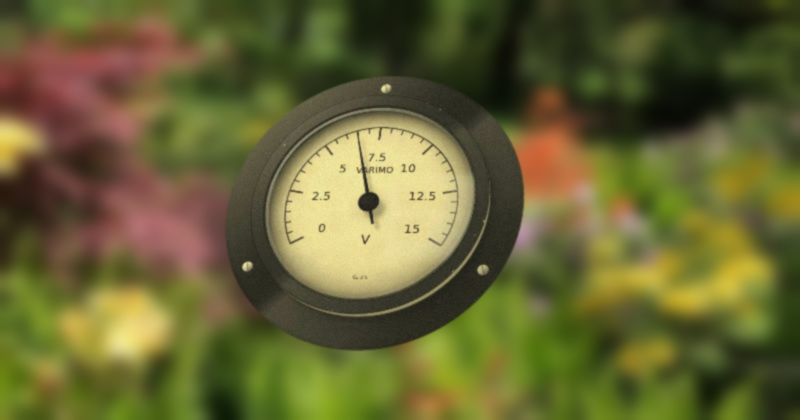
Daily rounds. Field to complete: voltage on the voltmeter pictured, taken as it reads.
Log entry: 6.5 V
